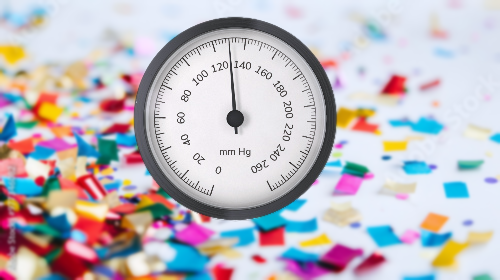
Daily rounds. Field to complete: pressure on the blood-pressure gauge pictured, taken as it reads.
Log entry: 130 mmHg
